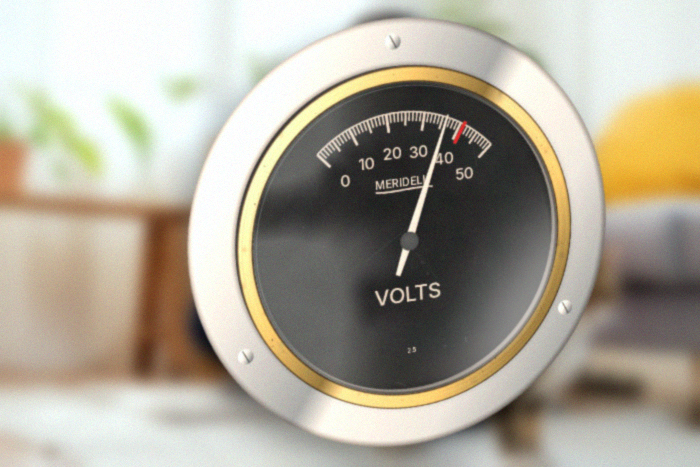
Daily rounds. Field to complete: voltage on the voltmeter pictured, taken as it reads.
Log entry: 35 V
